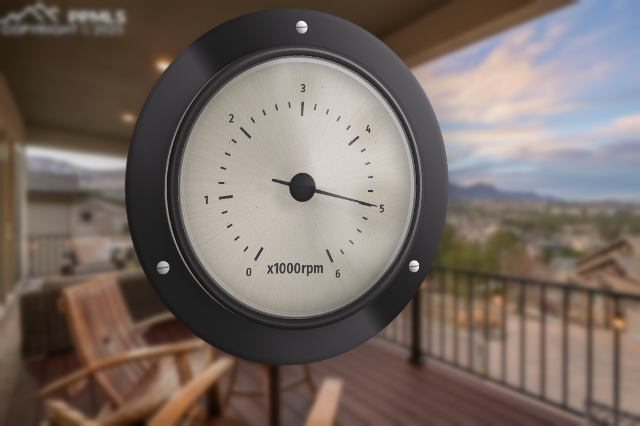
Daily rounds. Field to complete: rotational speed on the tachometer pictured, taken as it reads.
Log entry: 5000 rpm
